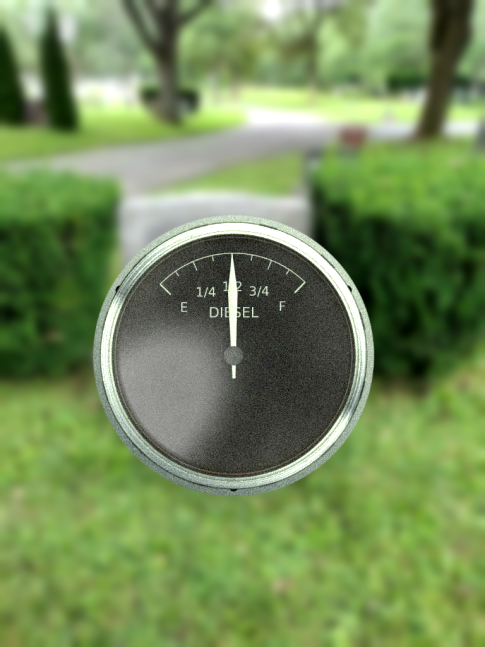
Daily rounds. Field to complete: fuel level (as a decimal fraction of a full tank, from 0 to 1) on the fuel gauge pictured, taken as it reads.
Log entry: 0.5
